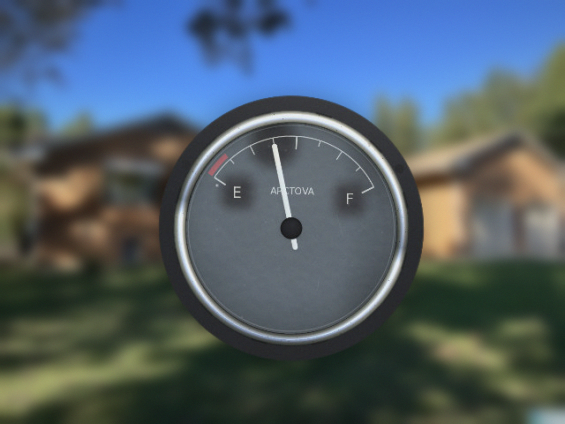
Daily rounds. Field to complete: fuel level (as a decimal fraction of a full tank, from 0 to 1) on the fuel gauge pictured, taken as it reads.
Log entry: 0.375
